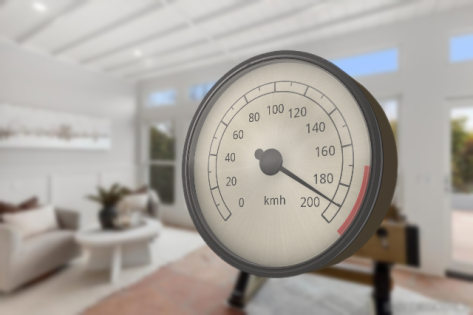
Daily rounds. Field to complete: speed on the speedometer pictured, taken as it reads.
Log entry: 190 km/h
